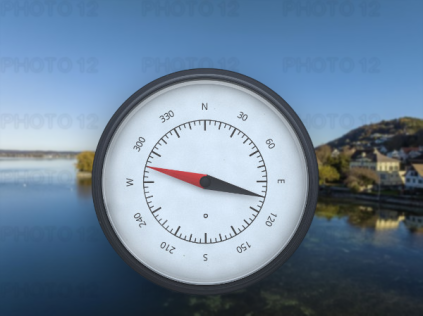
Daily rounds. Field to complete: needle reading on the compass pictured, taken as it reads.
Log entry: 285 °
